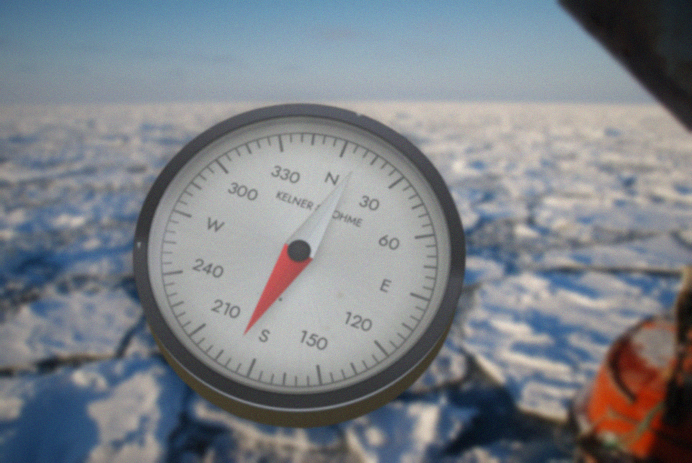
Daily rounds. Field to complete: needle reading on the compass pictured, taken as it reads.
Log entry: 190 °
